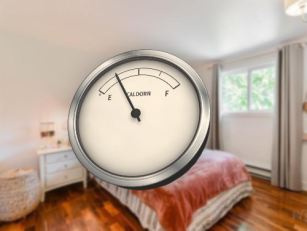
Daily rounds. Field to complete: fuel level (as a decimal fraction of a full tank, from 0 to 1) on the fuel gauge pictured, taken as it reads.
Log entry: 0.25
